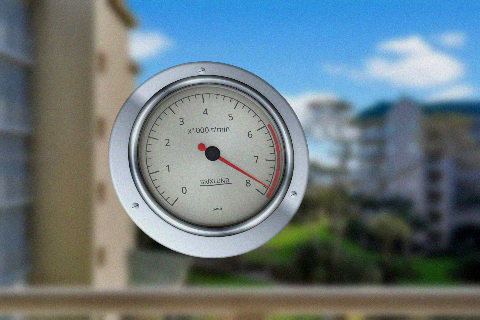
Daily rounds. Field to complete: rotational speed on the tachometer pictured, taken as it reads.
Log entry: 7800 rpm
